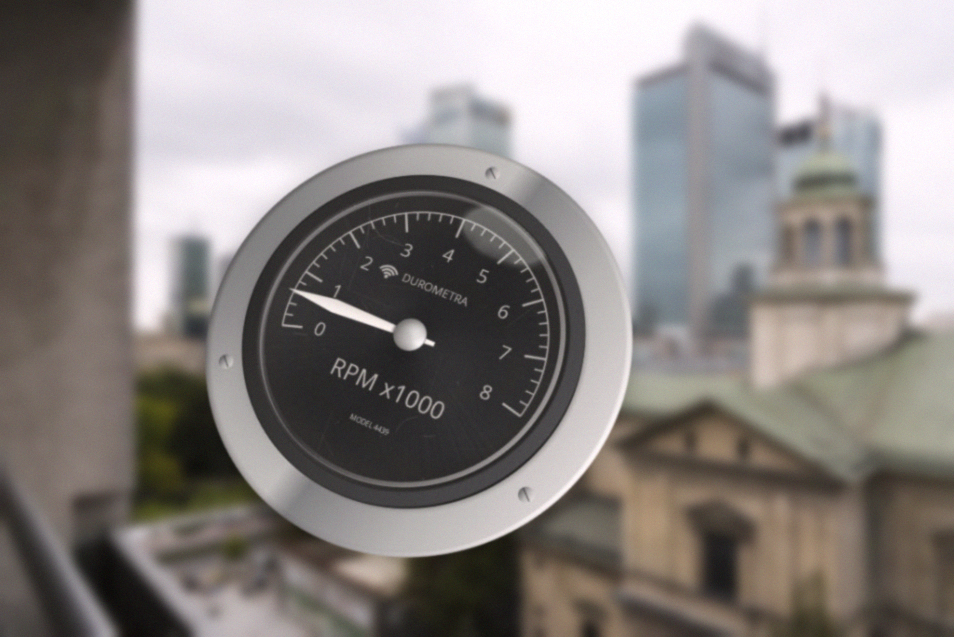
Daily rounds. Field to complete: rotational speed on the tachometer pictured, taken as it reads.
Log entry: 600 rpm
